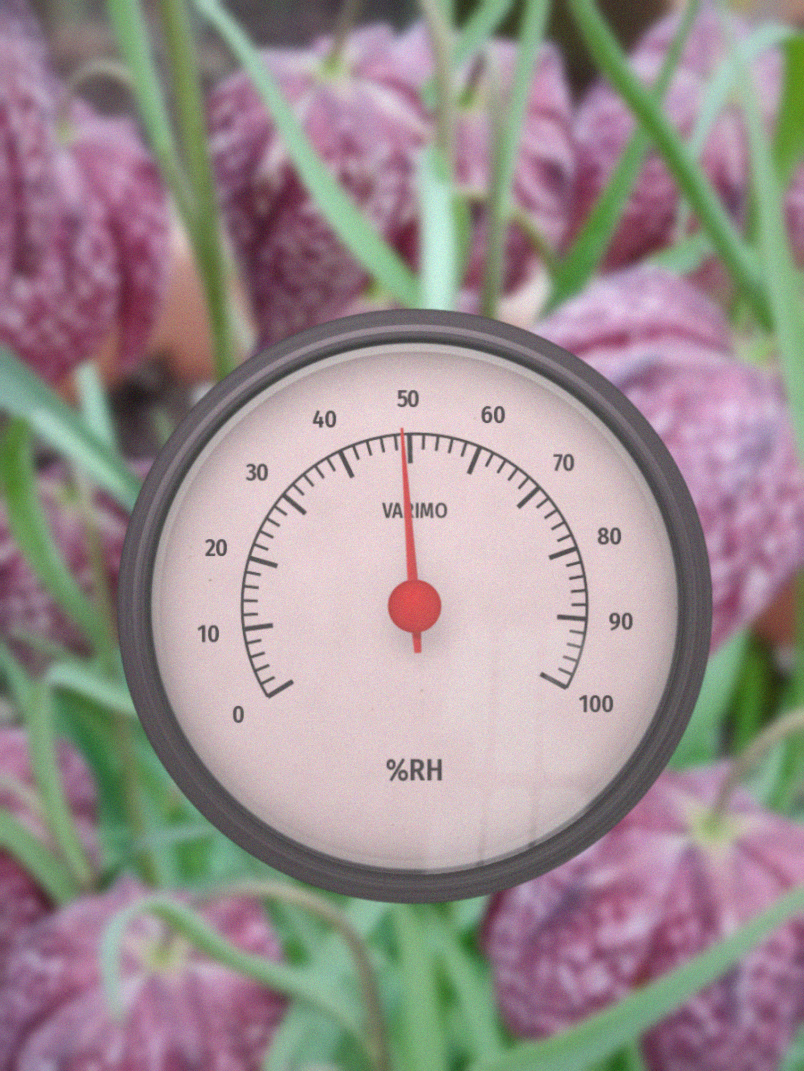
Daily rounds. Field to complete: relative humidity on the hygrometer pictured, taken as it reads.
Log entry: 49 %
